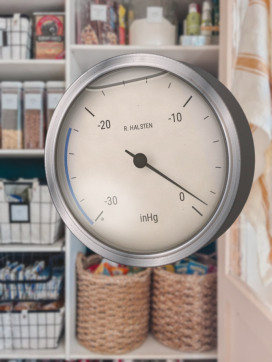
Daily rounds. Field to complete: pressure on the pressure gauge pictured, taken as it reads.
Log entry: -1 inHg
